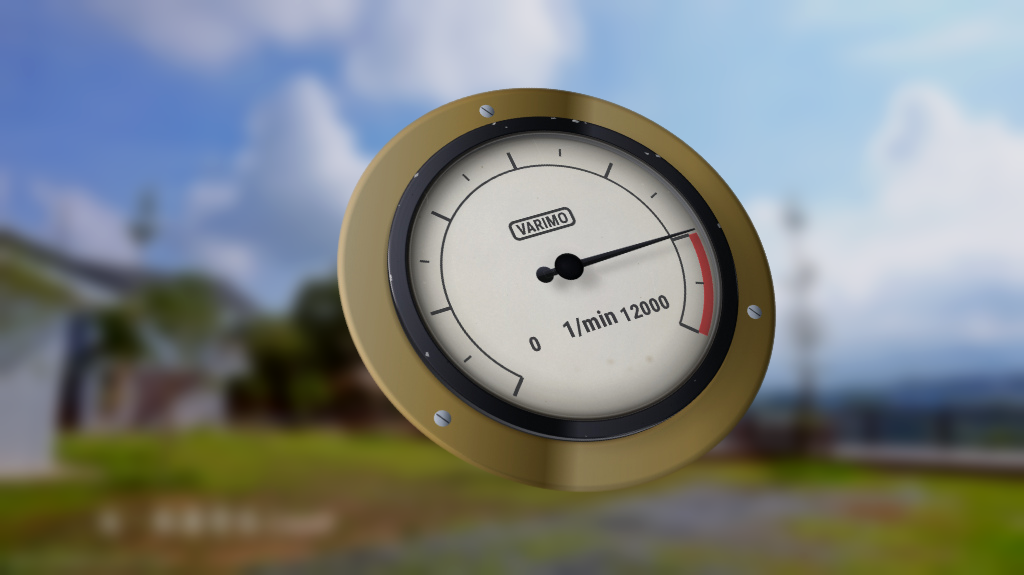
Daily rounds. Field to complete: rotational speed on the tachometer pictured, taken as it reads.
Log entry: 10000 rpm
